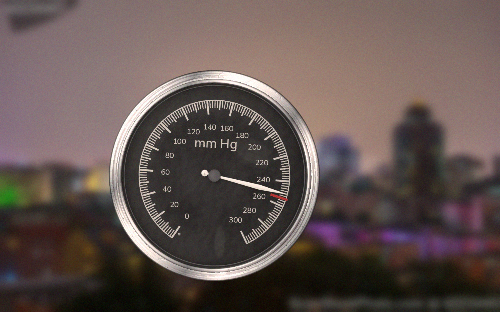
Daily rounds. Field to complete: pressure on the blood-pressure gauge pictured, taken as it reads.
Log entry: 250 mmHg
